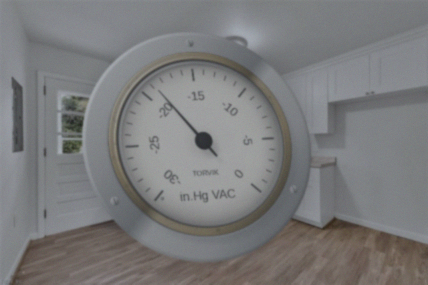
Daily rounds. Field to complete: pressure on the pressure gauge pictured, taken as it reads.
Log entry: -19 inHg
